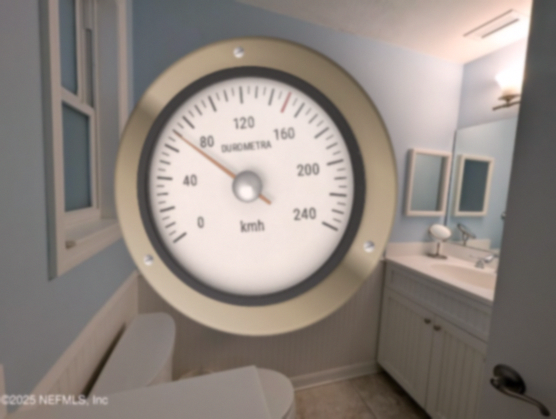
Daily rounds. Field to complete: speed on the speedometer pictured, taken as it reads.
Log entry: 70 km/h
